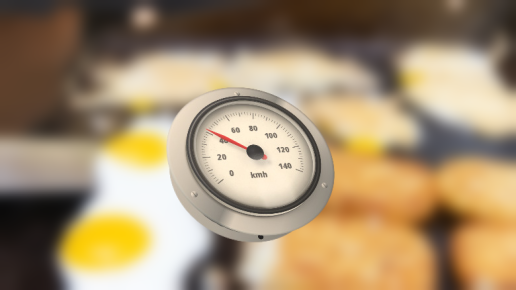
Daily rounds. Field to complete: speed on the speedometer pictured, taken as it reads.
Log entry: 40 km/h
